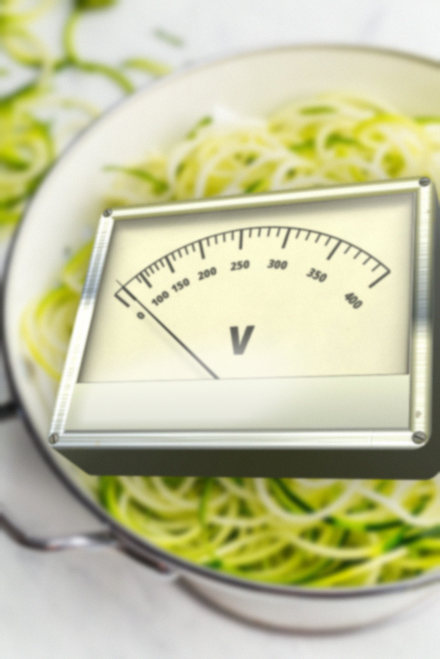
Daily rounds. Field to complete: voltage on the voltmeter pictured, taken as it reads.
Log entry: 50 V
